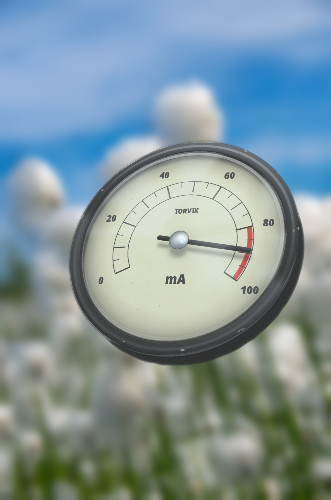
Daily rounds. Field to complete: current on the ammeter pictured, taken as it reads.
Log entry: 90 mA
